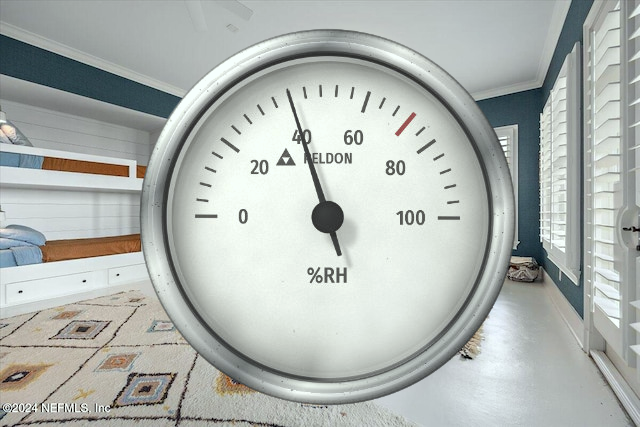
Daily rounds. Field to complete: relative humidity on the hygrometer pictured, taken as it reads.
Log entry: 40 %
